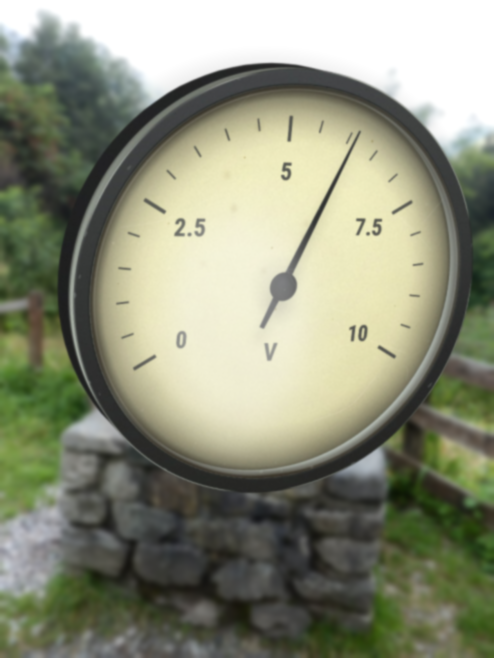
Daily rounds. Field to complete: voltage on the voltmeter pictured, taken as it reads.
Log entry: 6 V
